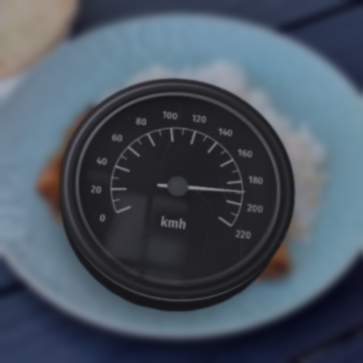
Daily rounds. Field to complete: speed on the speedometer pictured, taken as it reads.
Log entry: 190 km/h
